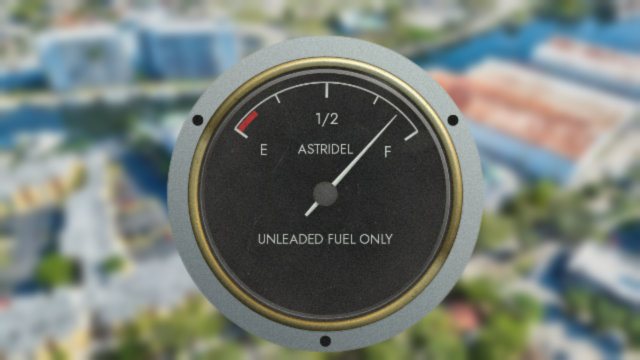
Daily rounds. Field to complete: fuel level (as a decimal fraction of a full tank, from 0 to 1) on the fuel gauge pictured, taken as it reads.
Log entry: 0.875
